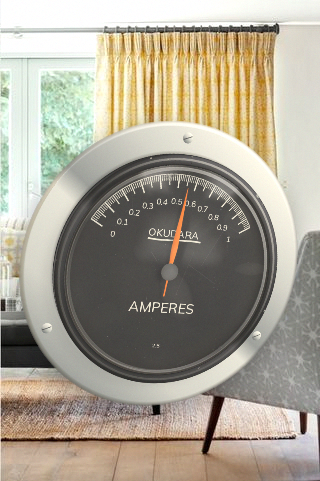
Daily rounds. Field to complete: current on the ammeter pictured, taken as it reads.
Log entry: 0.55 A
